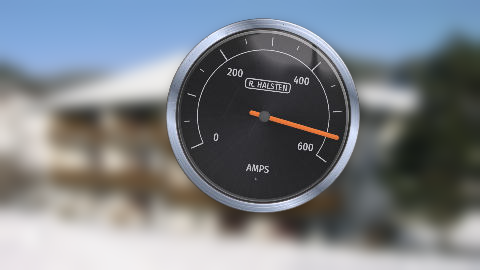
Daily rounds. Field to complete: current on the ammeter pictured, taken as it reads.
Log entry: 550 A
